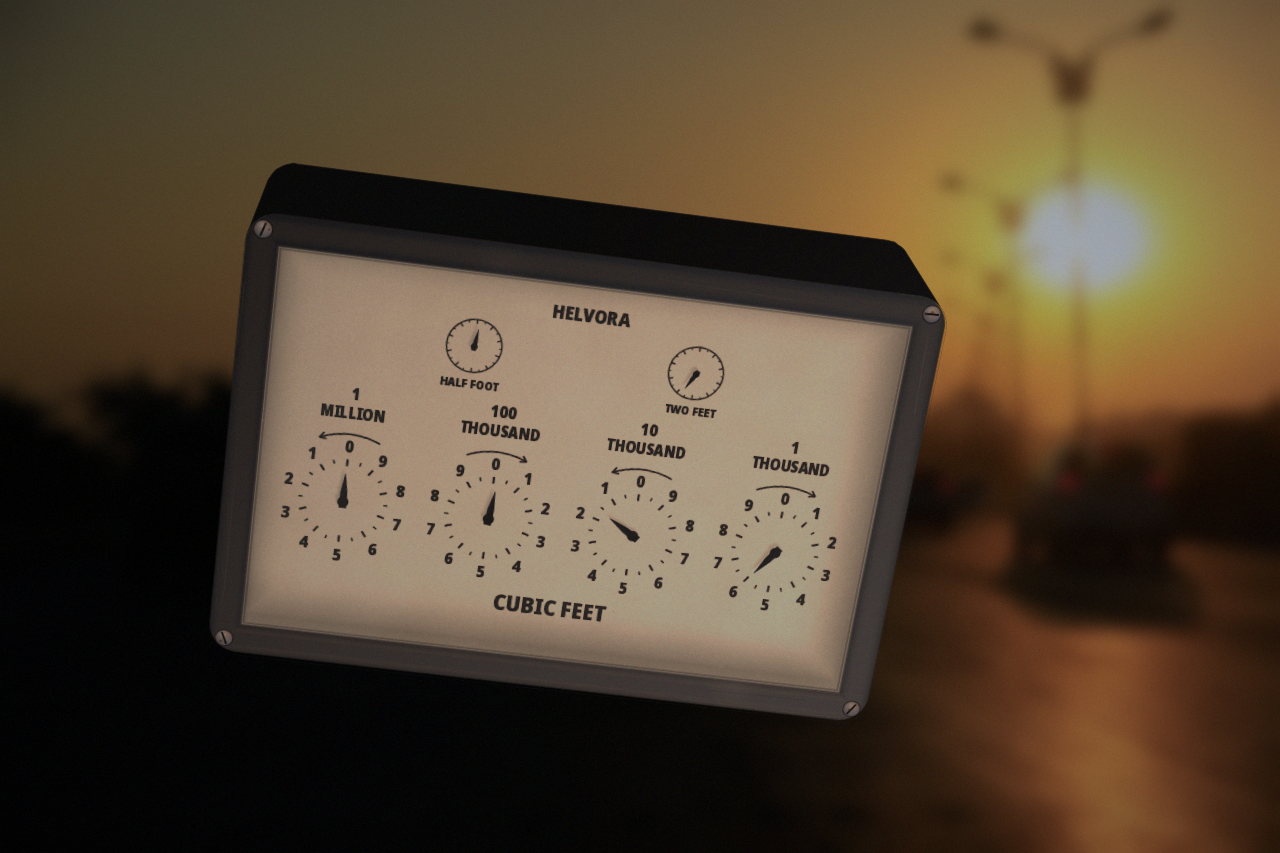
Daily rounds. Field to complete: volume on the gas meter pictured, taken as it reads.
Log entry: 1600 ft³
